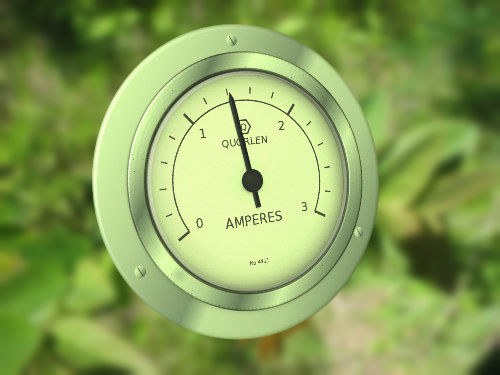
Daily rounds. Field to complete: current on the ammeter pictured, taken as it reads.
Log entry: 1.4 A
